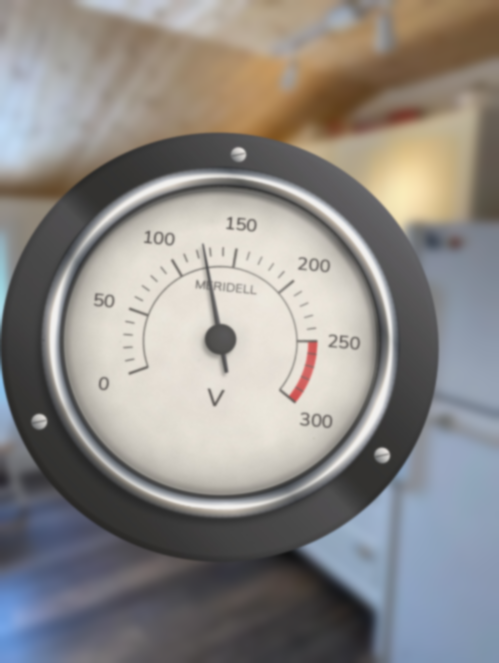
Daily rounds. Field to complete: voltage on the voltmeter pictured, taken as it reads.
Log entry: 125 V
